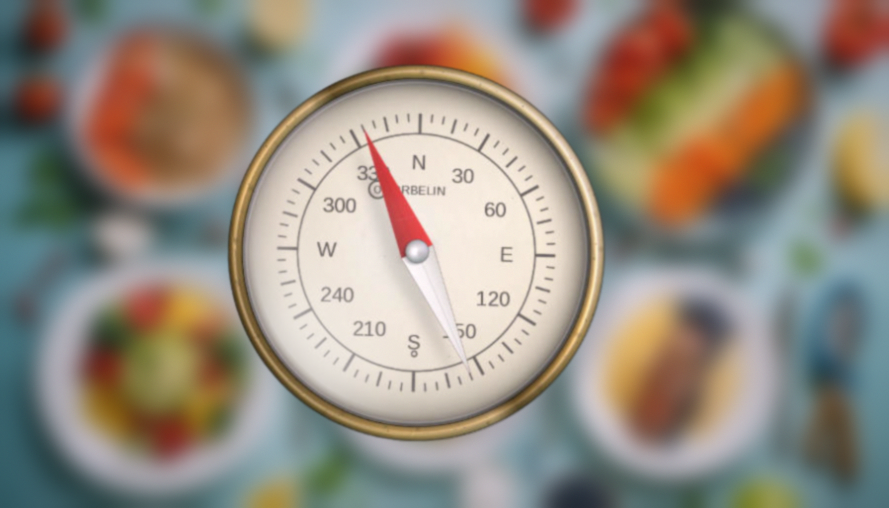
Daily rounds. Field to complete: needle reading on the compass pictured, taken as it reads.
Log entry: 335 °
